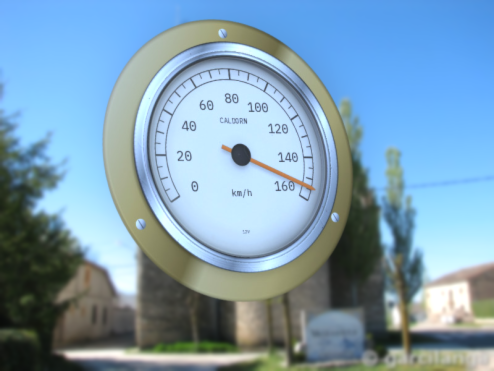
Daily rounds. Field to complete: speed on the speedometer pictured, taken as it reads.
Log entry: 155 km/h
